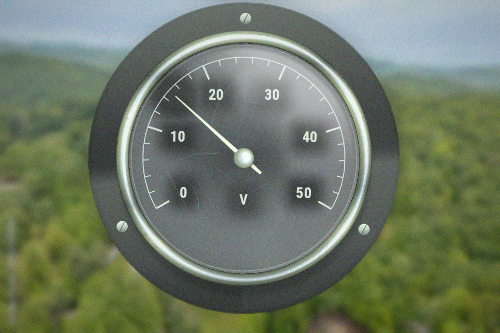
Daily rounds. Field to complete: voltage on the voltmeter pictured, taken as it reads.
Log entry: 15 V
